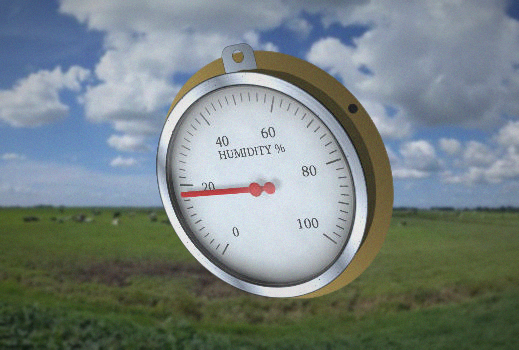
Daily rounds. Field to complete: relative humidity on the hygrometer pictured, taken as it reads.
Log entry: 18 %
